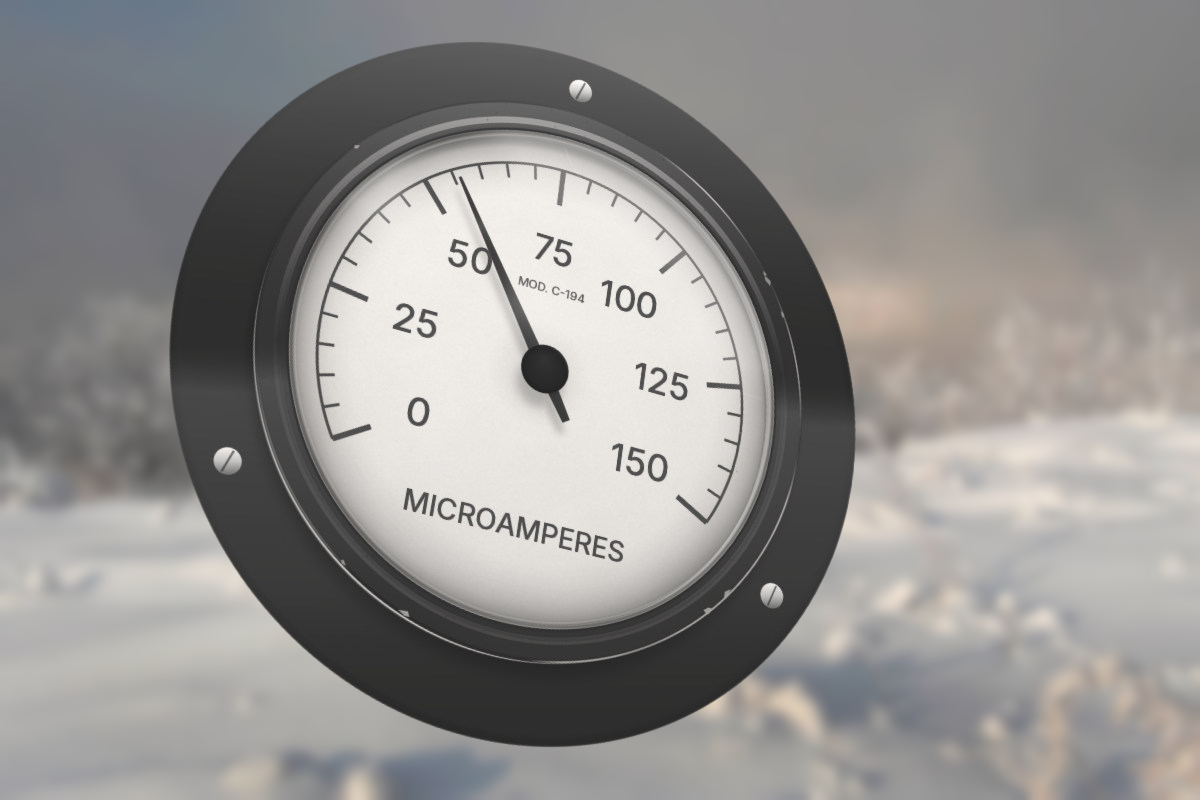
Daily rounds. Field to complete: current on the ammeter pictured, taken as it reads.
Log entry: 55 µA
